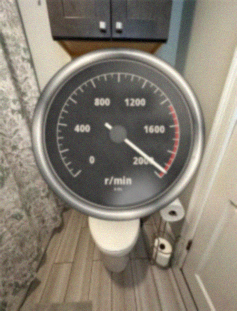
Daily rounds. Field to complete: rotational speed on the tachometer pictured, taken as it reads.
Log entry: 1950 rpm
